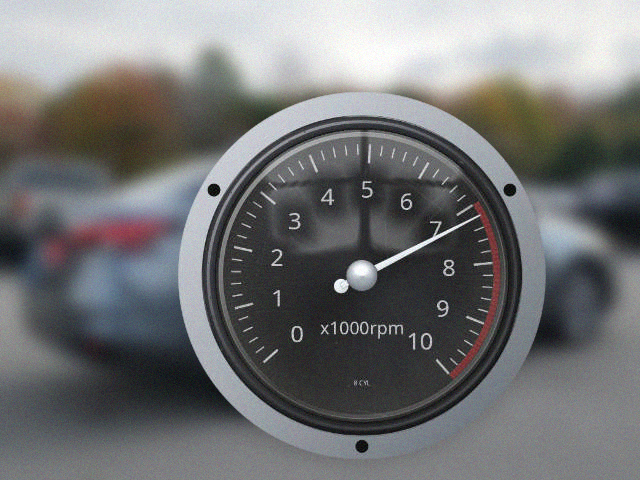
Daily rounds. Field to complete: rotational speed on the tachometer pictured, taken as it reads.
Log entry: 7200 rpm
